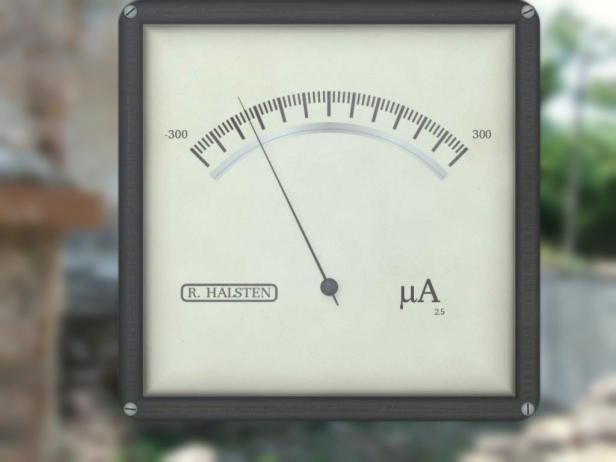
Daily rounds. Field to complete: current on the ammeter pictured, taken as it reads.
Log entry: -170 µA
